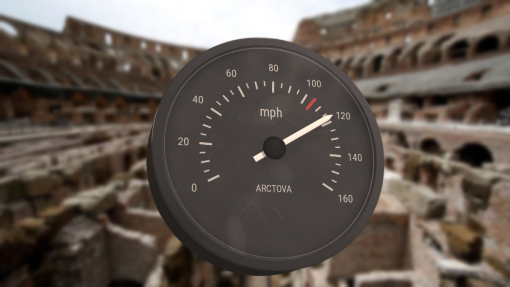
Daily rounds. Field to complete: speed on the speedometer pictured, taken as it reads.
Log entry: 117.5 mph
